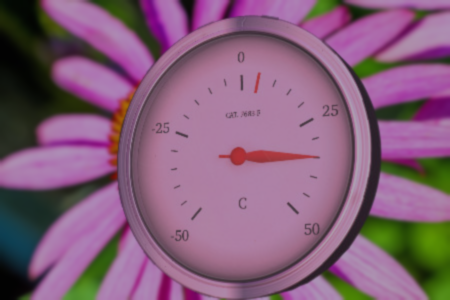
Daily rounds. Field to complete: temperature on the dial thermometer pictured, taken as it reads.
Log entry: 35 °C
